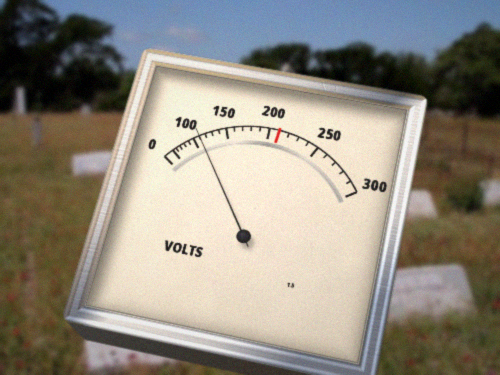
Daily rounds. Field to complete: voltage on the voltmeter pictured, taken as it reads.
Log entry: 110 V
